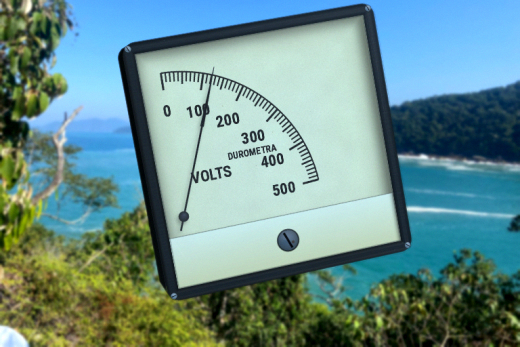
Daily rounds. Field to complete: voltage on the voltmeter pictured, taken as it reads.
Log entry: 120 V
